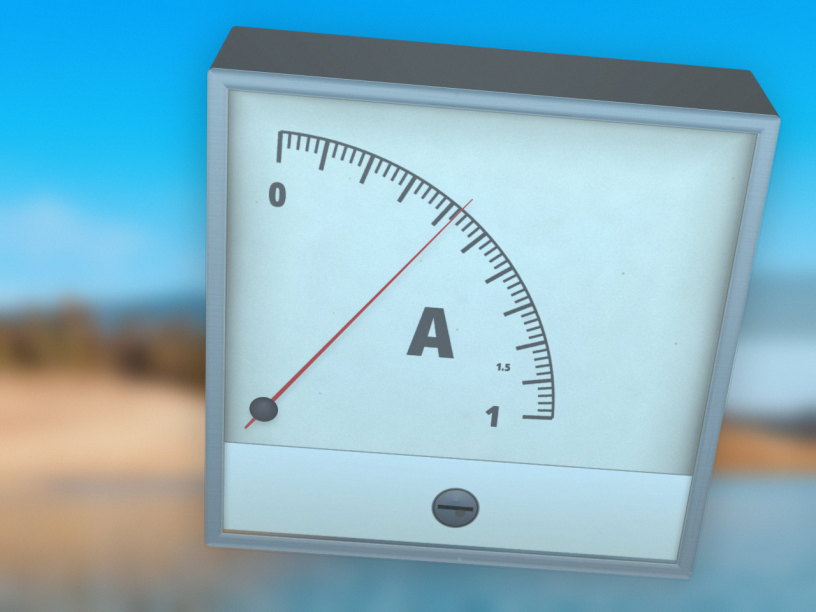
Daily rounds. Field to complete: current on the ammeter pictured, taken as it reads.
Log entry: 0.42 A
